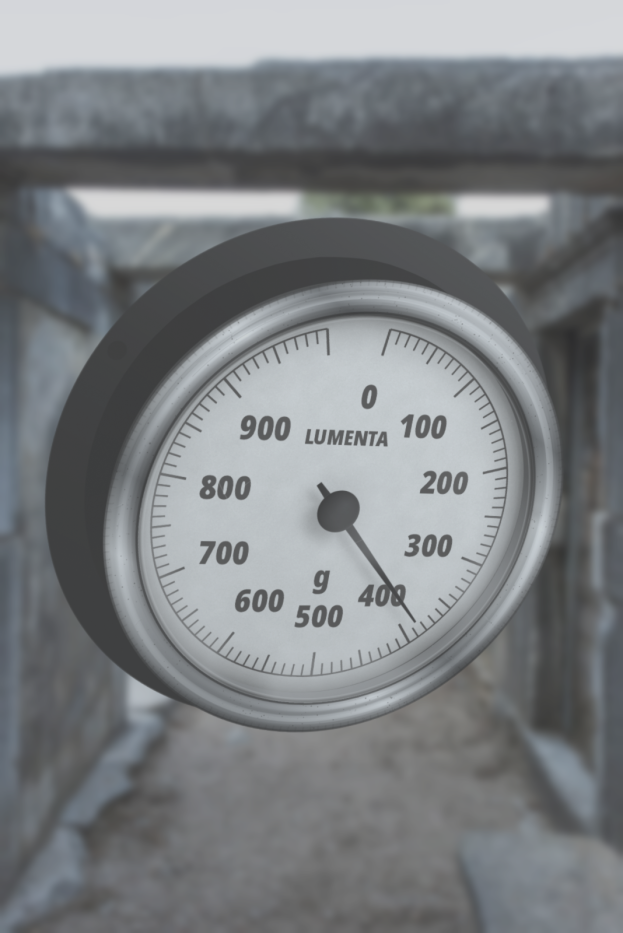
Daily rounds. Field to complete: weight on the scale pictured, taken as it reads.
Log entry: 385 g
